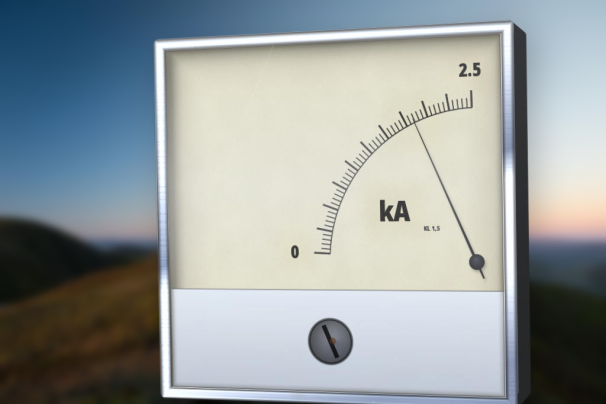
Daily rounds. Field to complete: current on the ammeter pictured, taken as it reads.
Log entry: 1.85 kA
